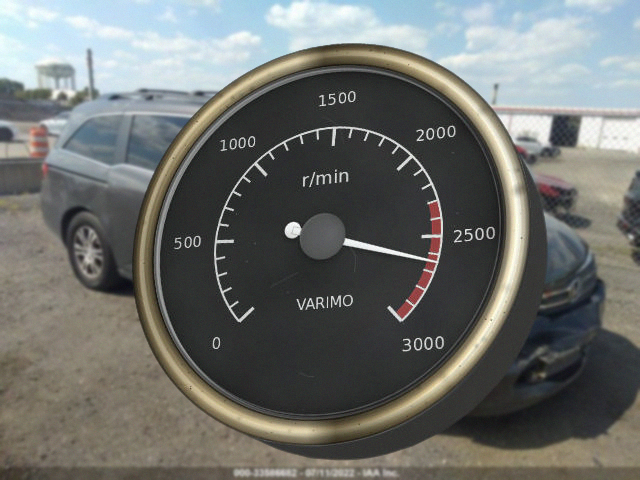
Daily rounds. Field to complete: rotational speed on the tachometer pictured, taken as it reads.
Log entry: 2650 rpm
